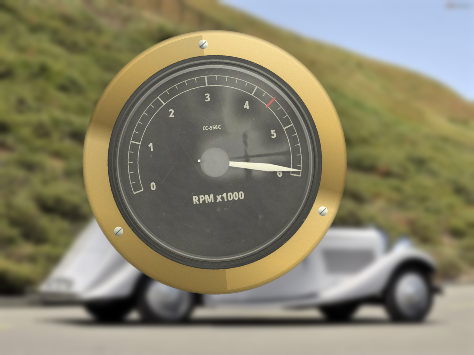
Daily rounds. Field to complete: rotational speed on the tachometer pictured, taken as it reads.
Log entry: 5900 rpm
